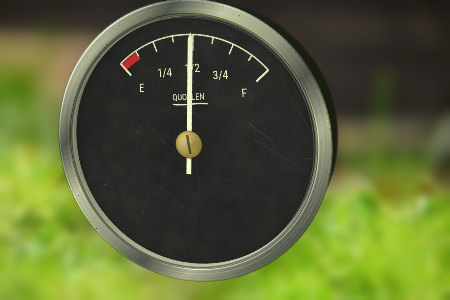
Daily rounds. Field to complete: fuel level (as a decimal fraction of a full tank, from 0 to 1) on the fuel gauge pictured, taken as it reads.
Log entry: 0.5
